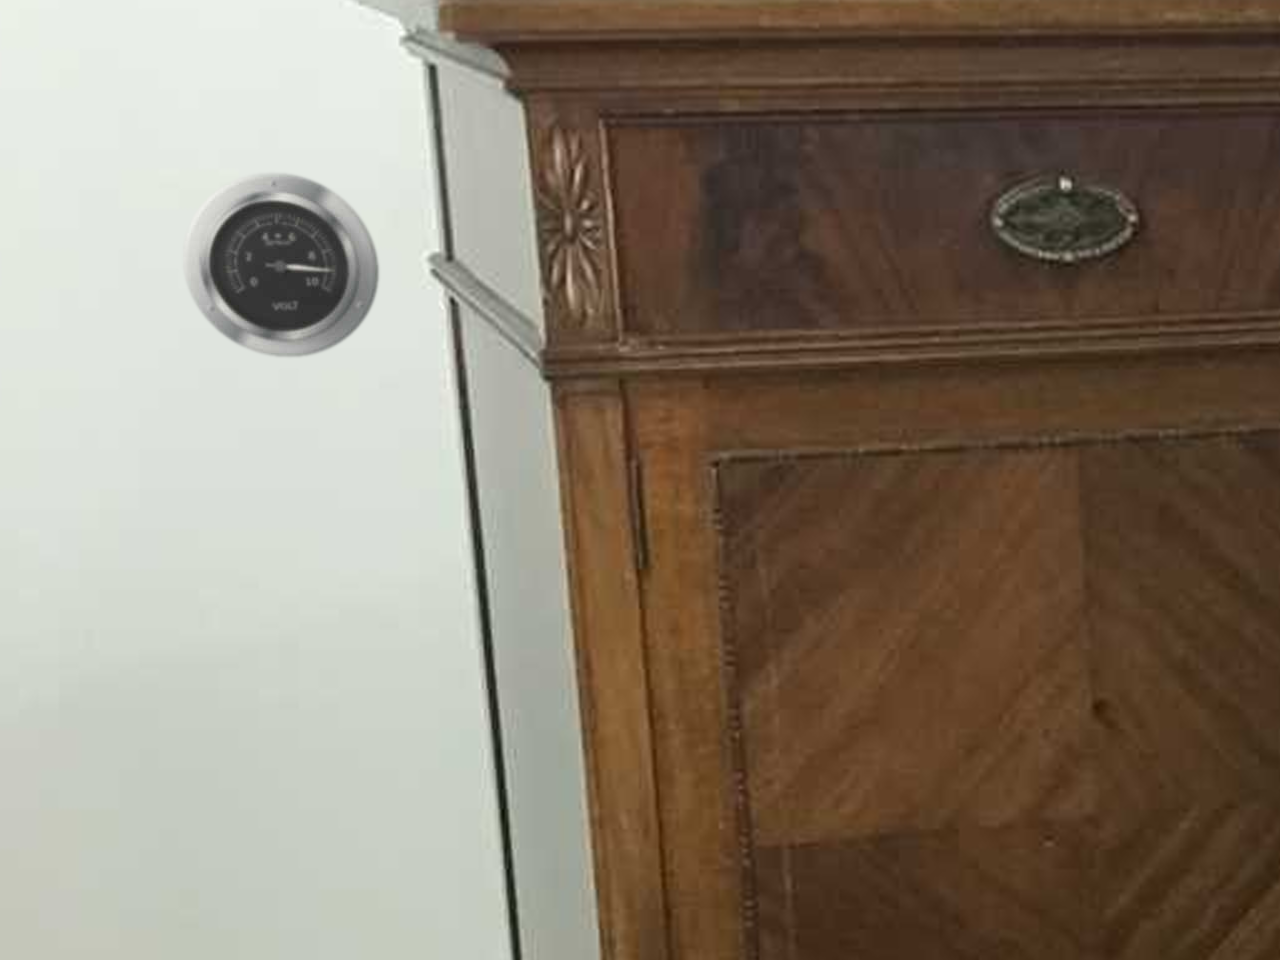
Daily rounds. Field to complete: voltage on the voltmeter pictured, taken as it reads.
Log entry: 9 V
